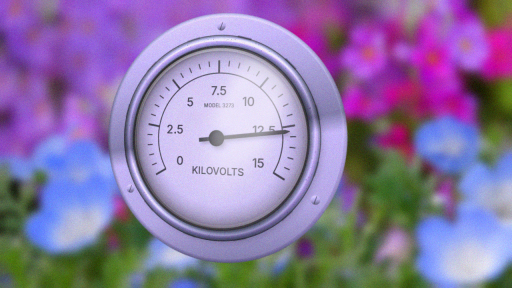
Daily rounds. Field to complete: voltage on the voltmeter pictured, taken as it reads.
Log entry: 12.75 kV
